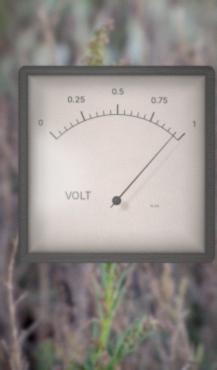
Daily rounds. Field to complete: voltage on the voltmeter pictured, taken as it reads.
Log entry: 0.95 V
